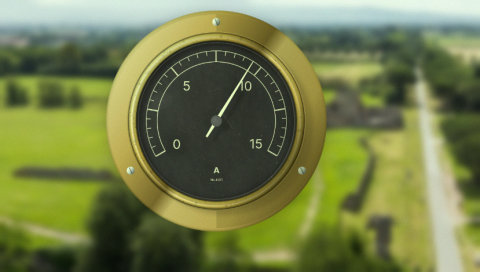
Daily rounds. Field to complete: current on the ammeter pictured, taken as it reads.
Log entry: 9.5 A
